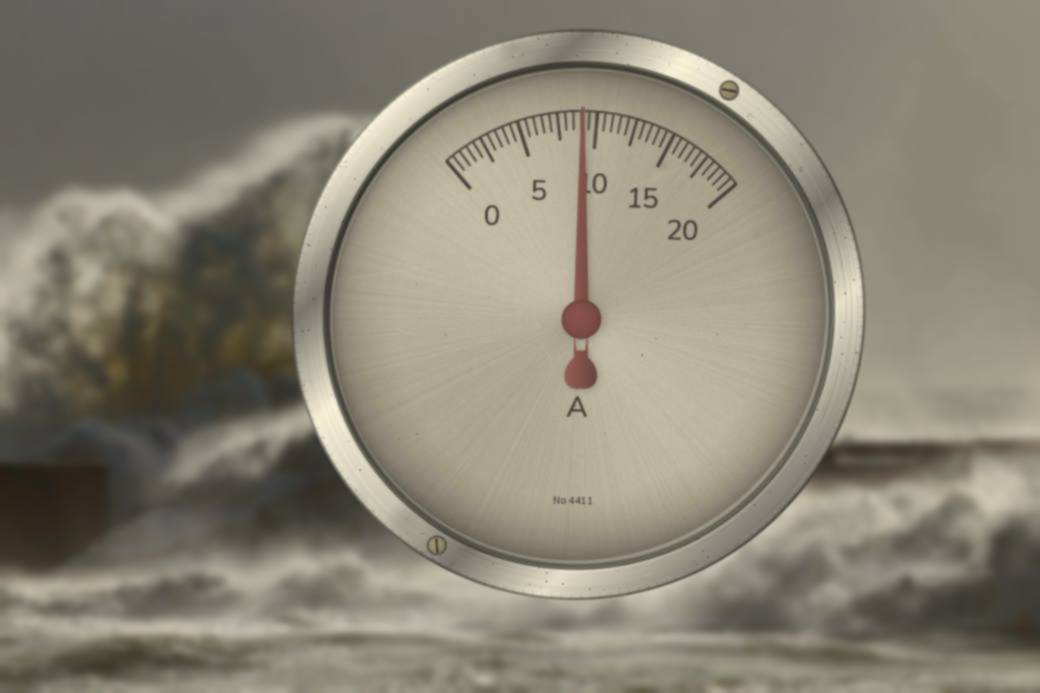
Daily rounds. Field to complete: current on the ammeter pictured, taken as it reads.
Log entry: 9 A
